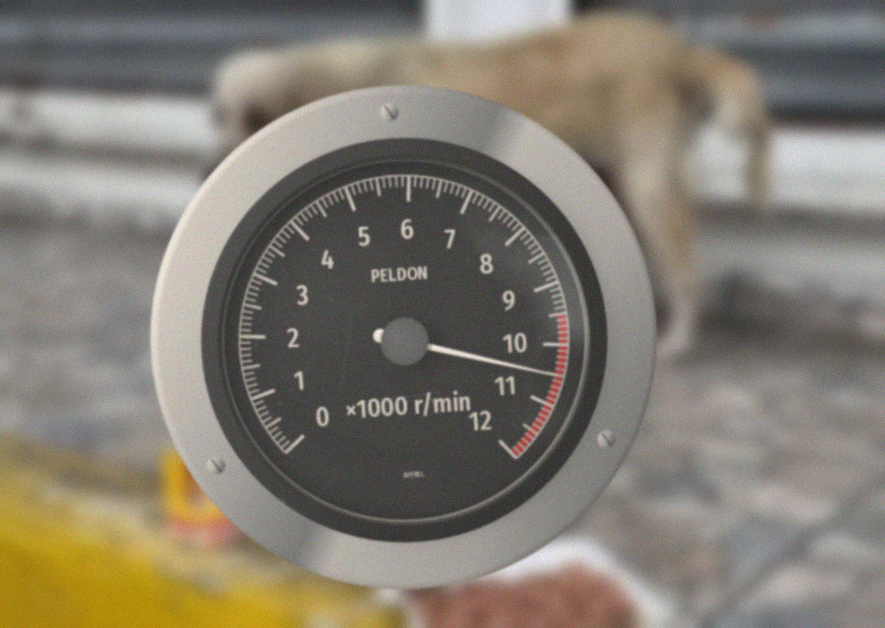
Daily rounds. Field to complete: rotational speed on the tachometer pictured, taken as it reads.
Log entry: 10500 rpm
